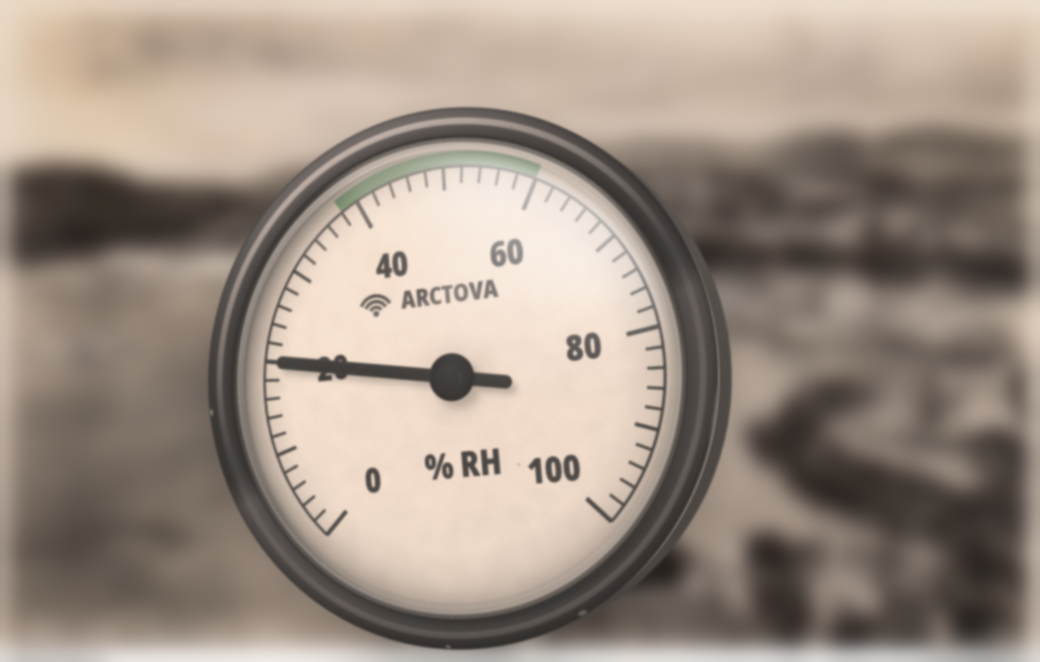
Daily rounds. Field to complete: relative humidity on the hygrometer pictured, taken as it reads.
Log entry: 20 %
